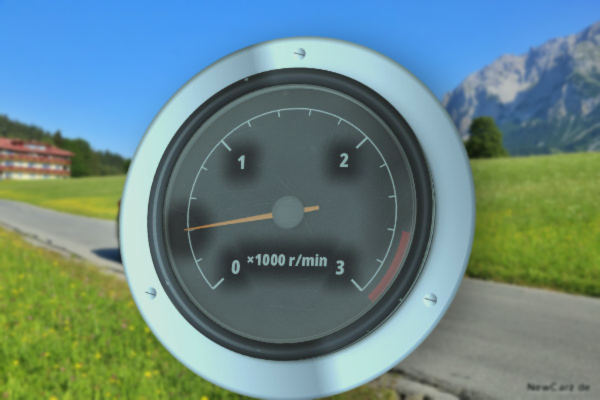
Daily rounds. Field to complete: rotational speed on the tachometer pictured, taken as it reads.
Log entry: 400 rpm
